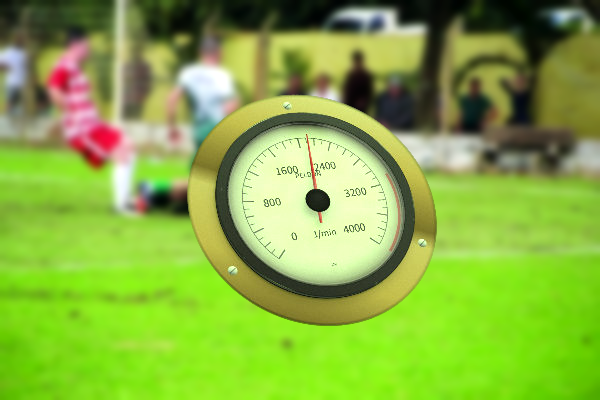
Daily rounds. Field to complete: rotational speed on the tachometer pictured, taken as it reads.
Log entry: 2100 rpm
